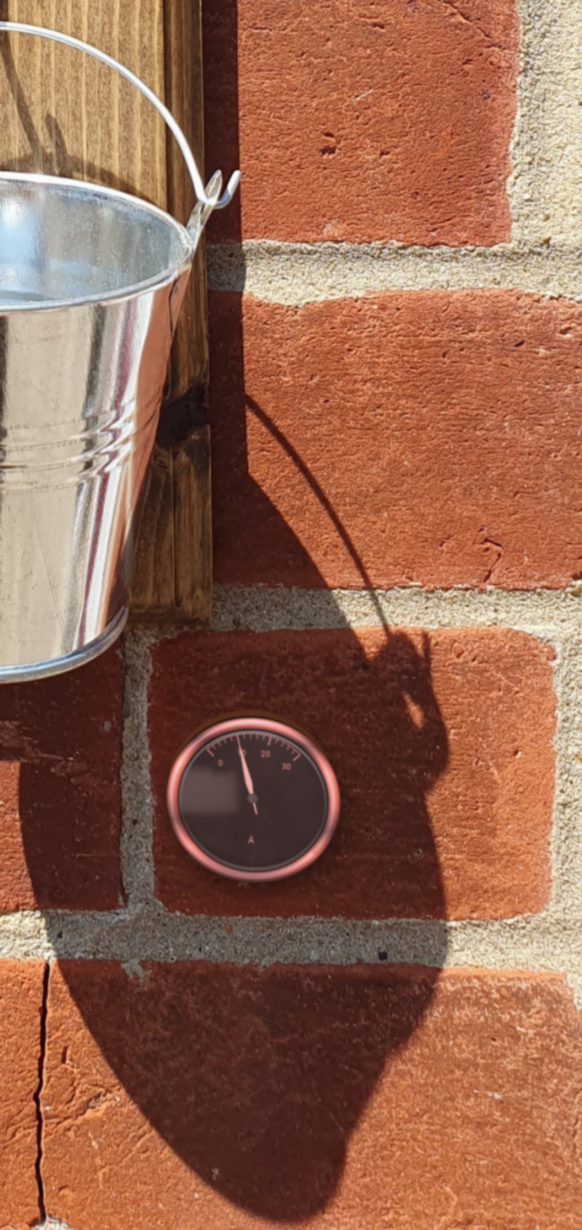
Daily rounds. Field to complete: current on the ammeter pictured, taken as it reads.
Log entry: 10 A
